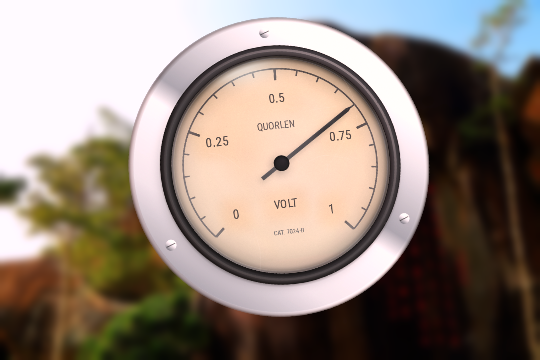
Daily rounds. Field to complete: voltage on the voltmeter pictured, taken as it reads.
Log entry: 0.7 V
